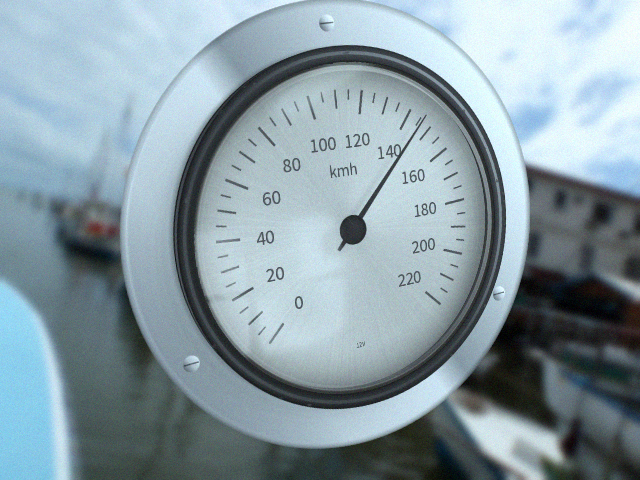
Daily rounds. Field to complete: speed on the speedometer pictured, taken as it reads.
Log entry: 145 km/h
